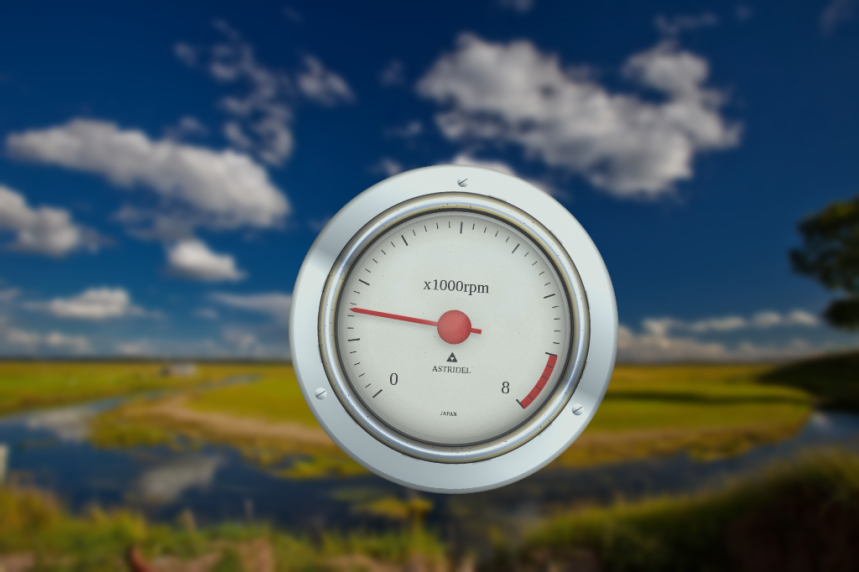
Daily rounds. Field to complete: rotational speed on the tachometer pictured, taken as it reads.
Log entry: 1500 rpm
